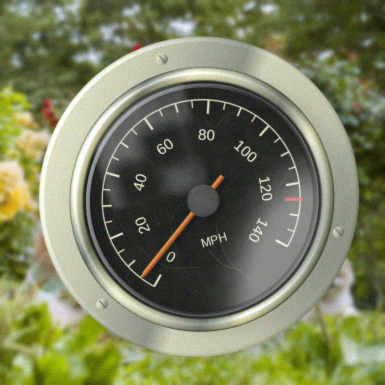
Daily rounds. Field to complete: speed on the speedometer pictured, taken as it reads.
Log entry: 5 mph
